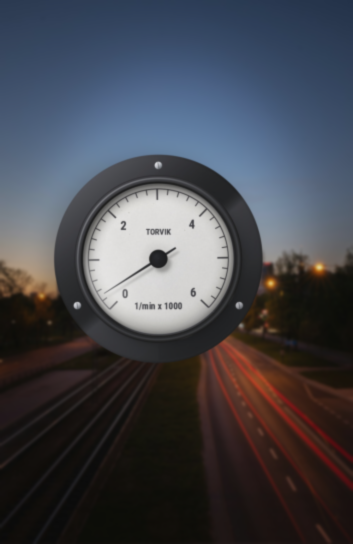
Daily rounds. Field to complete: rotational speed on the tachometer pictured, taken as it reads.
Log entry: 300 rpm
